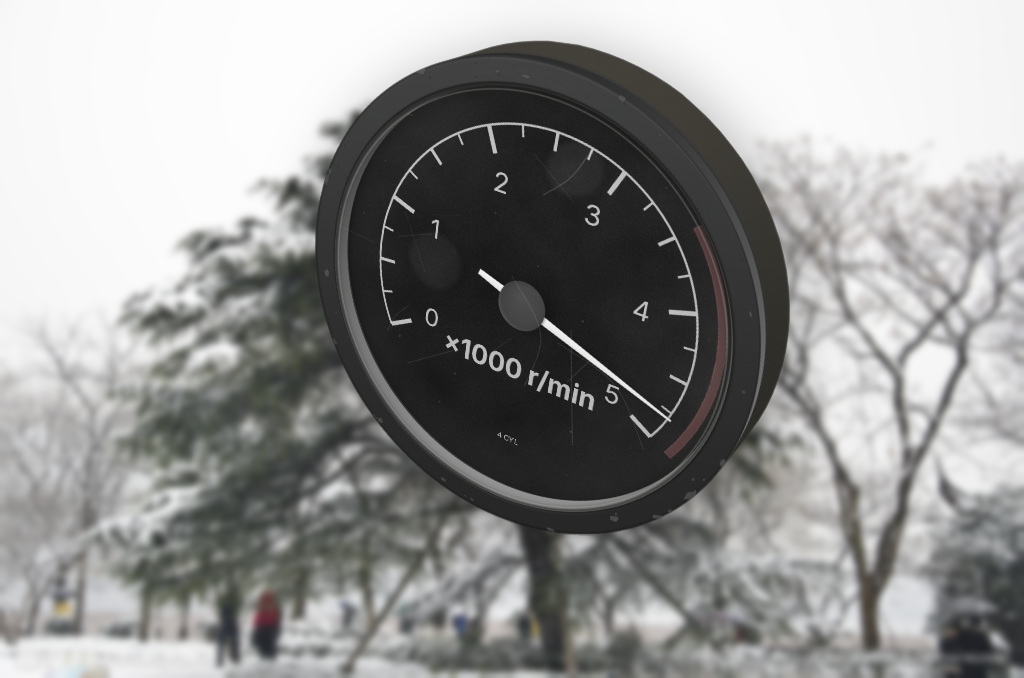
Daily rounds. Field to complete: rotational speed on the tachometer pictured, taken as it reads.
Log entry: 4750 rpm
